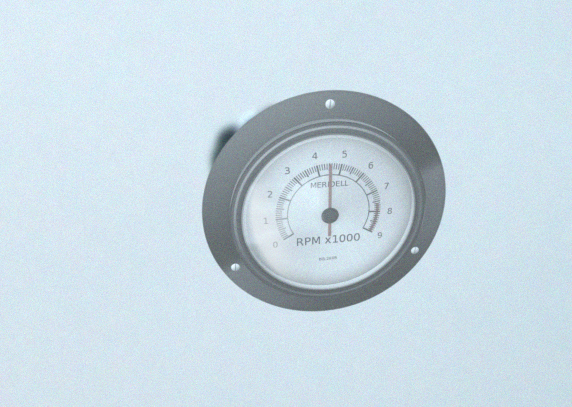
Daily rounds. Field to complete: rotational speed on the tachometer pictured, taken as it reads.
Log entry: 4500 rpm
